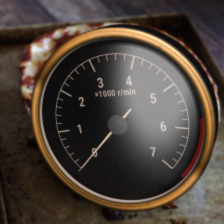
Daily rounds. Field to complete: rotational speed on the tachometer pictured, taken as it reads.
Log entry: 0 rpm
